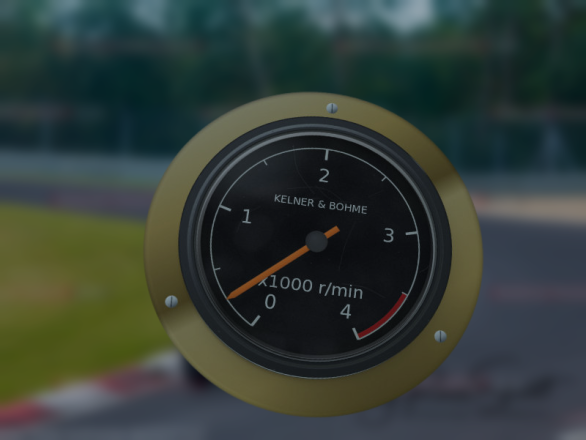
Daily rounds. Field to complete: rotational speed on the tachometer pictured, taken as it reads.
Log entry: 250 rpm
